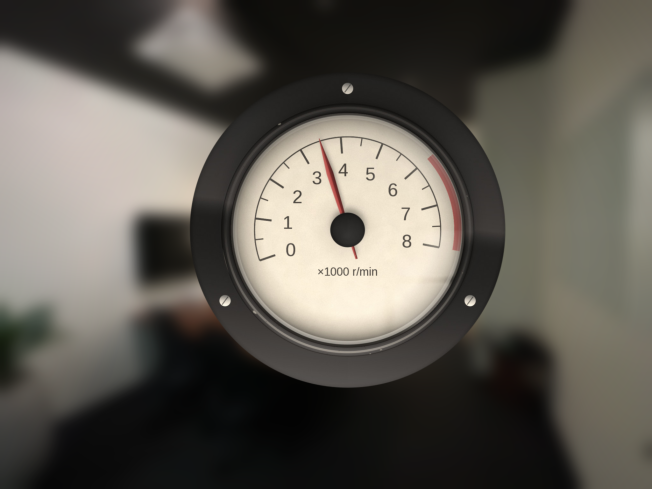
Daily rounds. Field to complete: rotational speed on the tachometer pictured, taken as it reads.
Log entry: 3500 rpm
